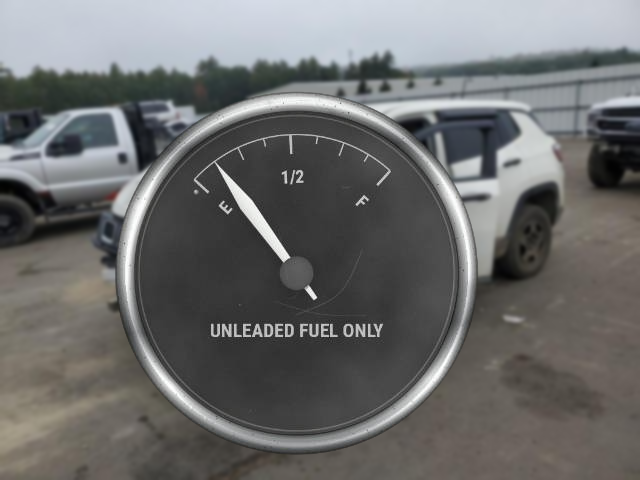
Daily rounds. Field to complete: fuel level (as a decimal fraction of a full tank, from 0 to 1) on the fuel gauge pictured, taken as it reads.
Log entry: 0.125
